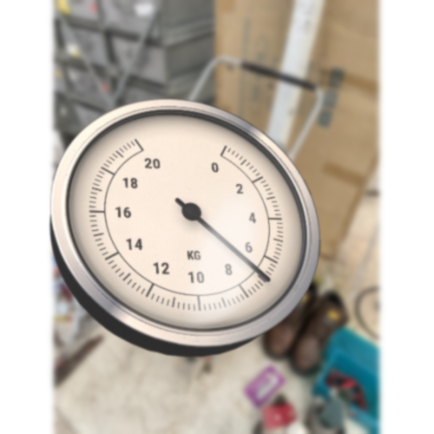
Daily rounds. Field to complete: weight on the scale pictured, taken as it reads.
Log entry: 7 kg
